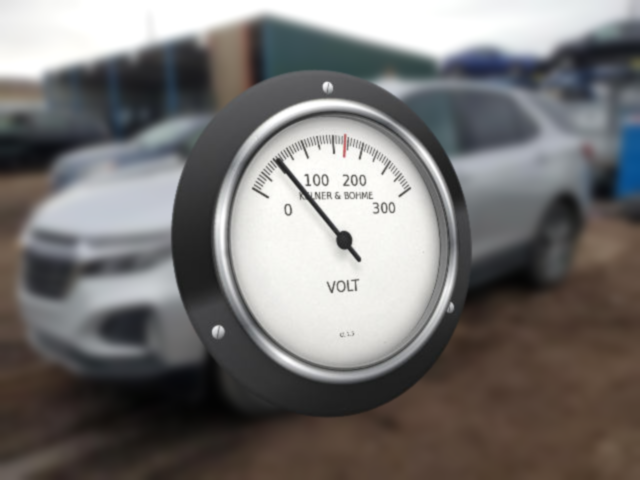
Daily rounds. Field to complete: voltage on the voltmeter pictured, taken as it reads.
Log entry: 50 V
